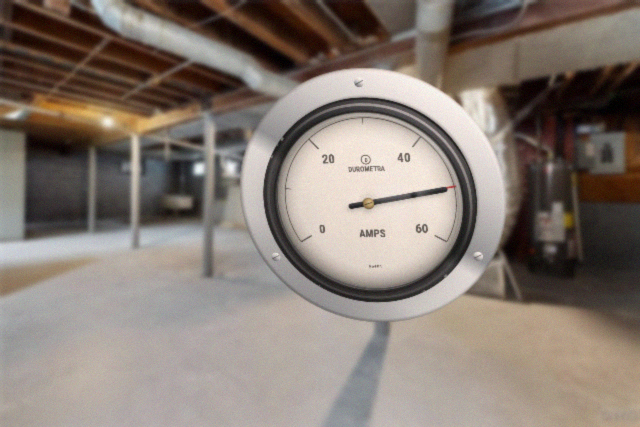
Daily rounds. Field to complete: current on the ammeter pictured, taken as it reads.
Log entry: 50 A
